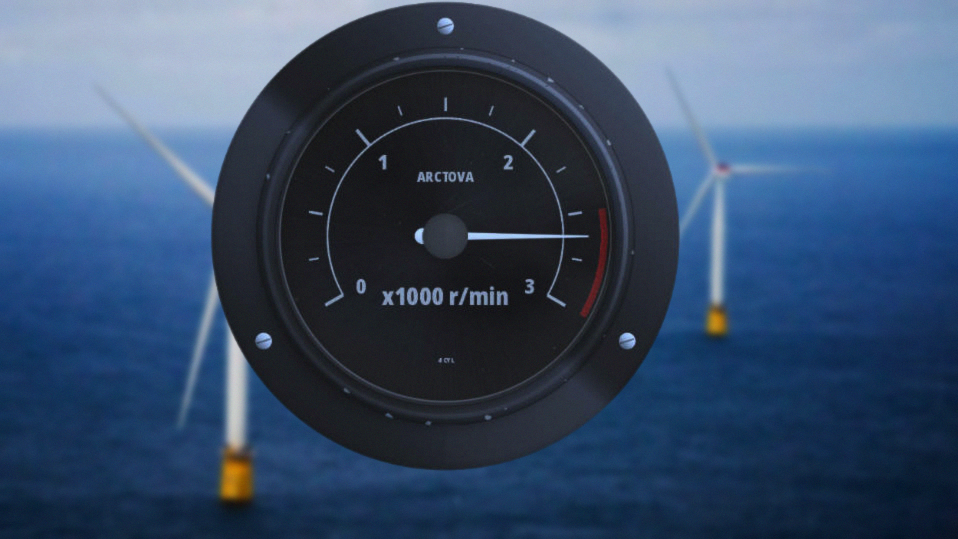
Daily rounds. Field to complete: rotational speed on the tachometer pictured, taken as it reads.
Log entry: 2625 rpm
